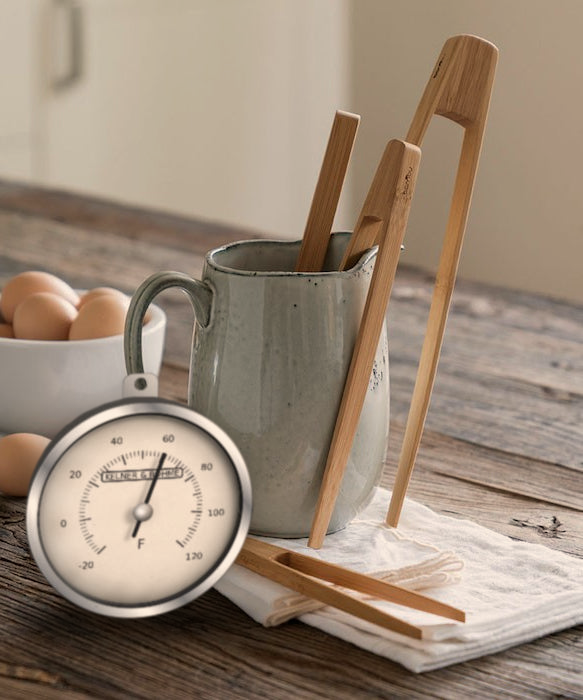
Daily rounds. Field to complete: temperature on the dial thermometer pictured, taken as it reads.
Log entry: 60 °F
